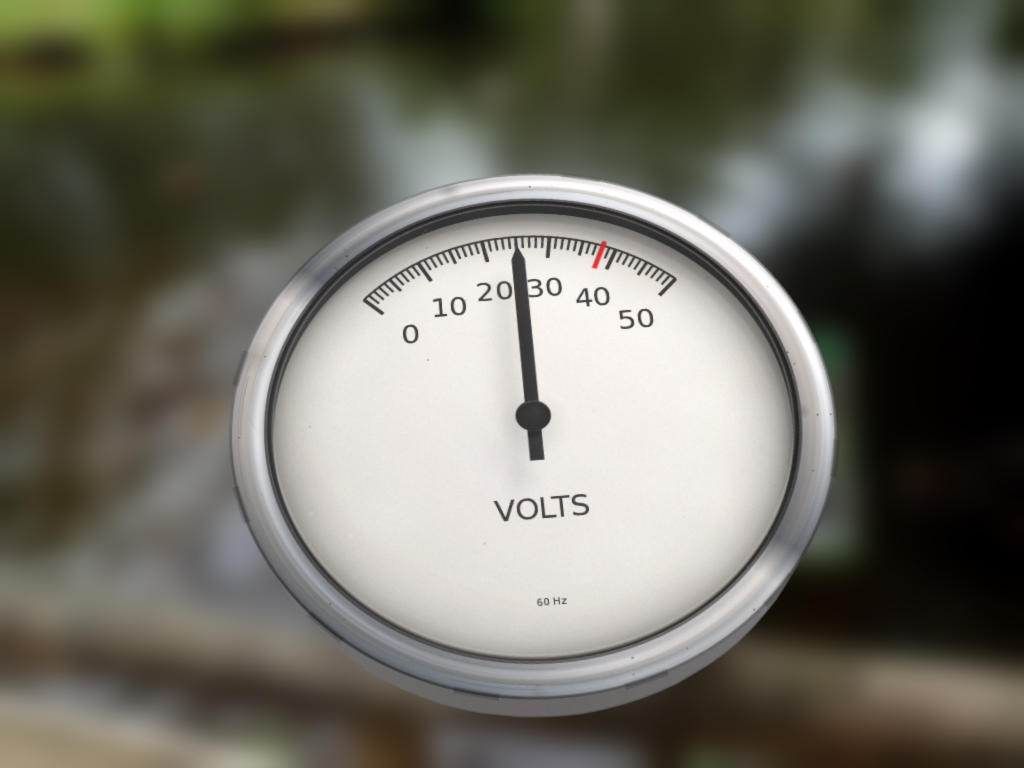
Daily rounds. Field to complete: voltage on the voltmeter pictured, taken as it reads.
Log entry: 25 V
